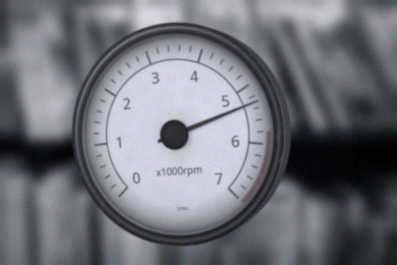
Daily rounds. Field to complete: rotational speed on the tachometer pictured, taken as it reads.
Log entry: 5300 rpm
